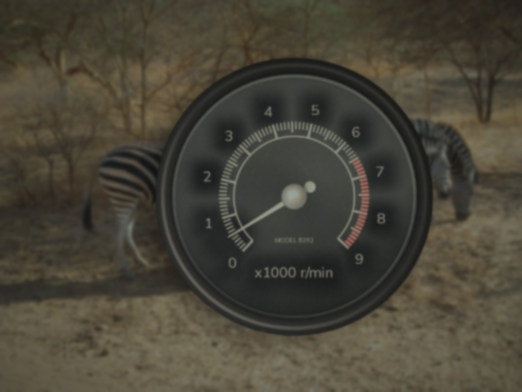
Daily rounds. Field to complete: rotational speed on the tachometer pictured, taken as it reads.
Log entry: 500 rpm
